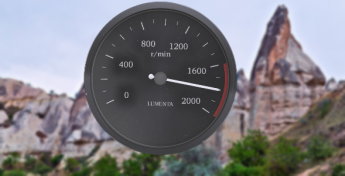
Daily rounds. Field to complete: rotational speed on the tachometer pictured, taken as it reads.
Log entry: 1800 rpm
